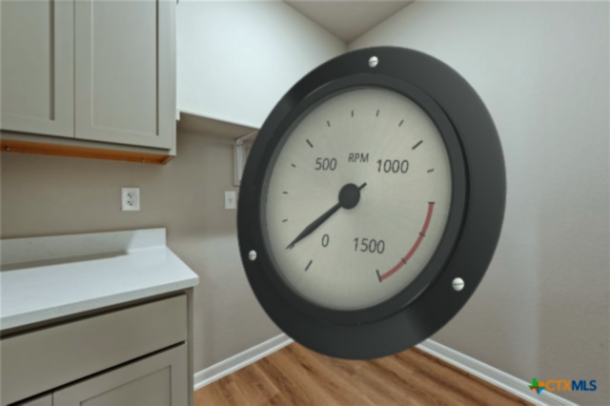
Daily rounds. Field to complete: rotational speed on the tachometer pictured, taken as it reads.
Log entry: 100 rpm
